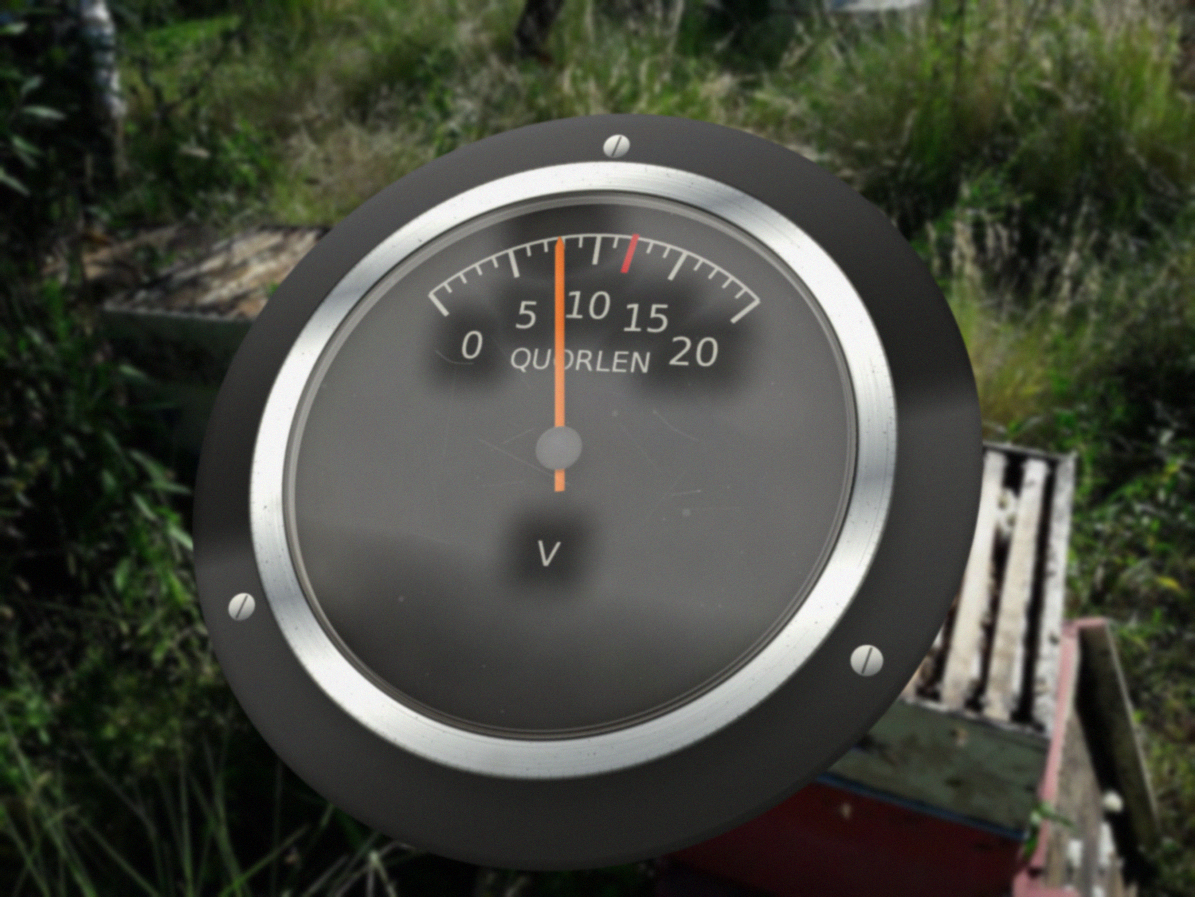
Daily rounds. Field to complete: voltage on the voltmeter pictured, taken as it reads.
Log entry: 8 V
